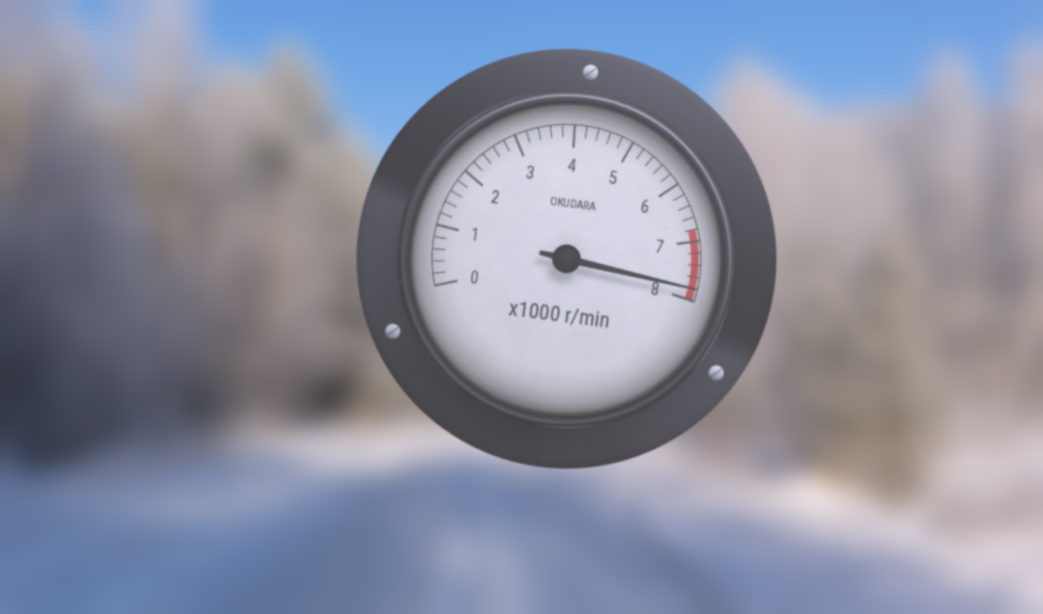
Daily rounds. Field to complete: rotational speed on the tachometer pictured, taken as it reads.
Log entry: 7800 rpm
